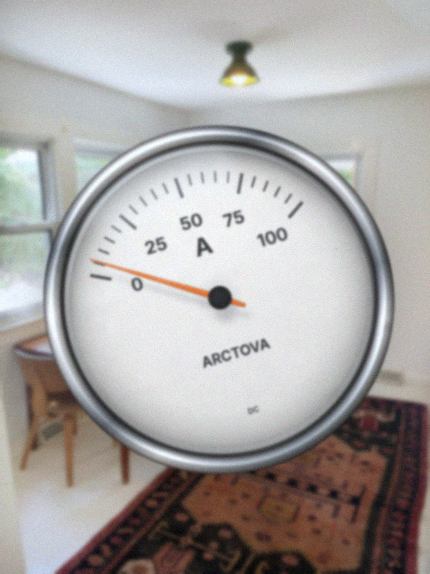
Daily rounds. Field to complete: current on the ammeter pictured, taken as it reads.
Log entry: 5 A
